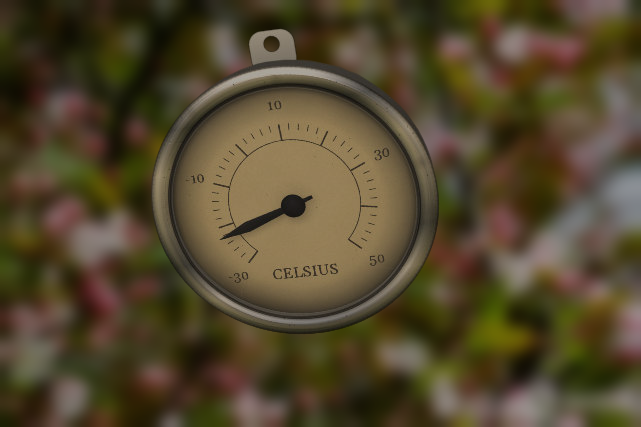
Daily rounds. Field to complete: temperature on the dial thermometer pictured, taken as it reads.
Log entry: -22 °C
